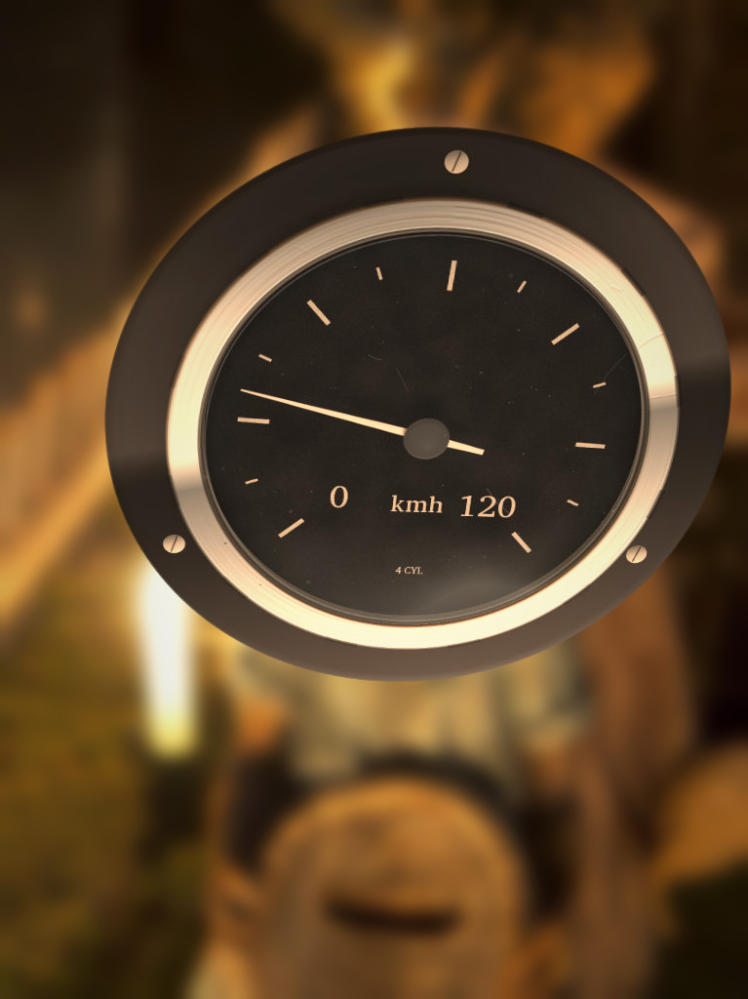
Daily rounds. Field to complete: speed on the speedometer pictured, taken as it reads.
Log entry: 25 km/h
